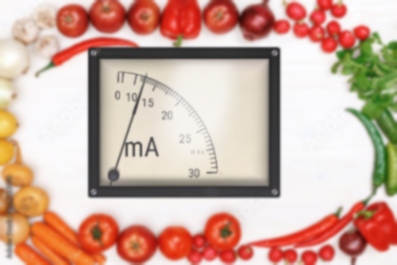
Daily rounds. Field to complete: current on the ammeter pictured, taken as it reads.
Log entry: 12.5 mA
